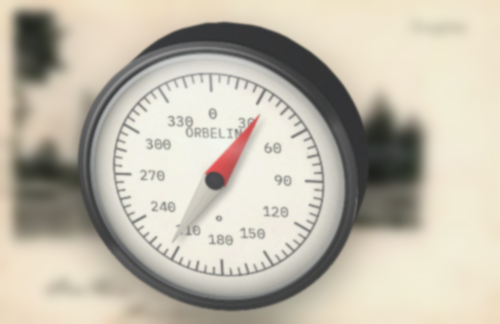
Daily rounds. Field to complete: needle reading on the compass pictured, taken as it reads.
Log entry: 35 °
